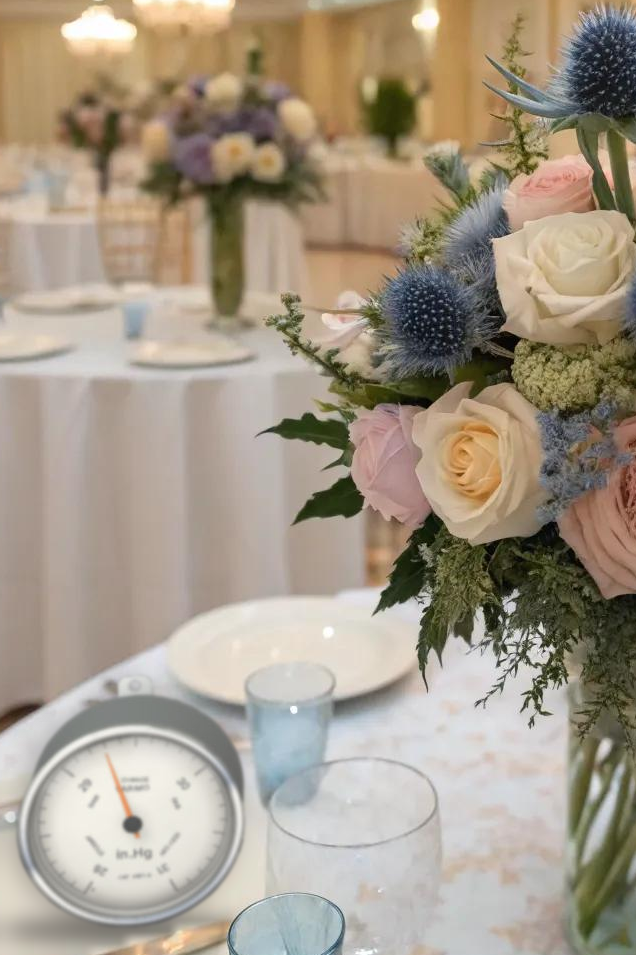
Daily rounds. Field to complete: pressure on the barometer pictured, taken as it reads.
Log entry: 29.3 inHg
